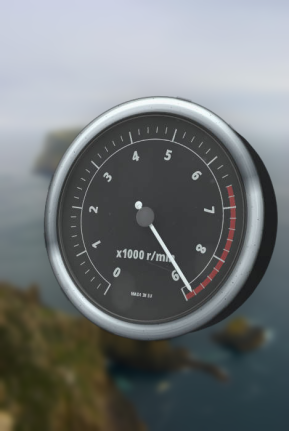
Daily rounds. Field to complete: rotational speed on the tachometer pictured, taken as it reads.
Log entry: 8800 rpm
